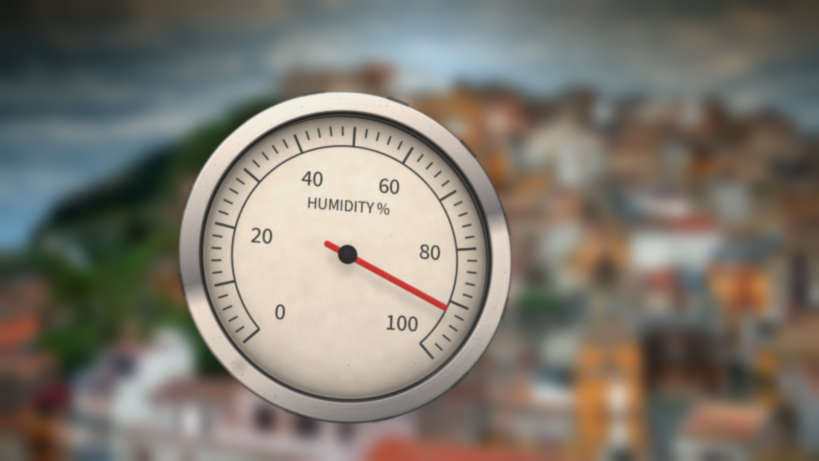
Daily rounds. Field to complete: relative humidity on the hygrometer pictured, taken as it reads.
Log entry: 92 %
